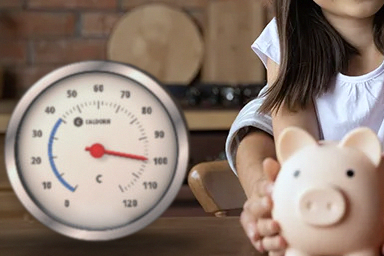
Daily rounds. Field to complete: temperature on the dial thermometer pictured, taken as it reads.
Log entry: 100 °C
